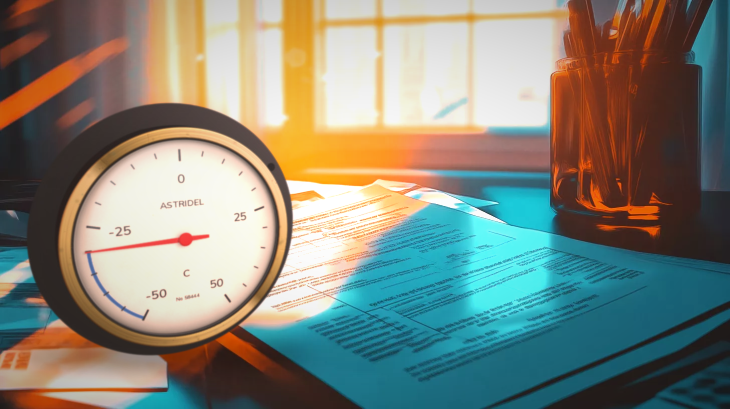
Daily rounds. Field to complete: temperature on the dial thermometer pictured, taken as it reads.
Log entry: -30 °C
